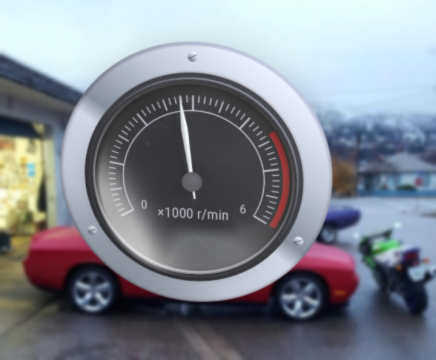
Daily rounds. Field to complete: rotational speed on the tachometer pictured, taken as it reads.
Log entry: 2800 rpm
